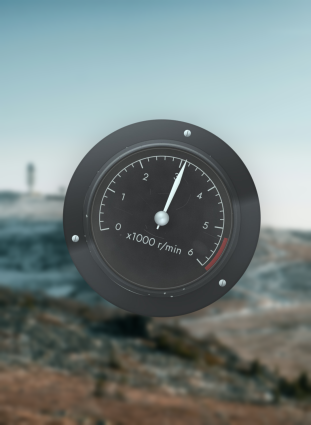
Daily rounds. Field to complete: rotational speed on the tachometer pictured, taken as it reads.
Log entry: 3100 rpm
